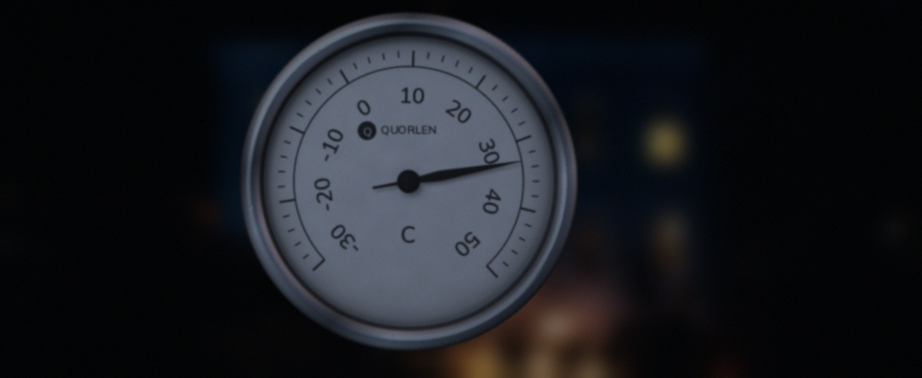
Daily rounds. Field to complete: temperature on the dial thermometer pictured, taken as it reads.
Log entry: 33 °C
